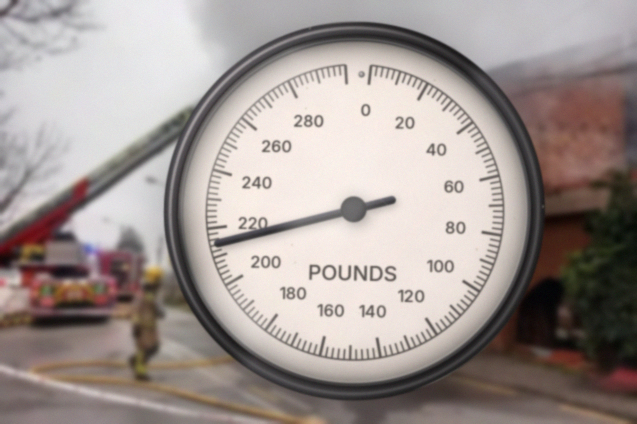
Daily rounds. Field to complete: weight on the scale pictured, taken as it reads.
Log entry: 214 lb
